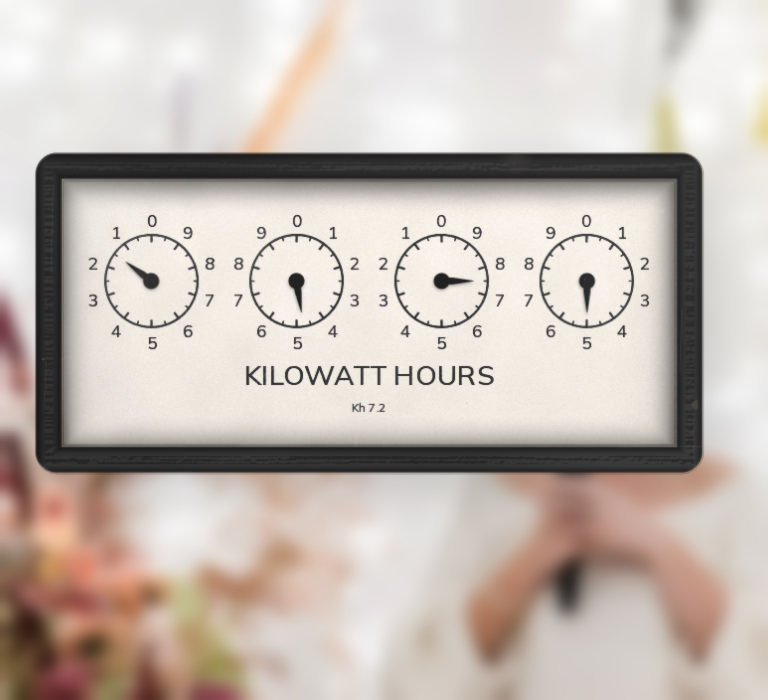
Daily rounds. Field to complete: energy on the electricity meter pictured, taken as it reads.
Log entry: 1475 kWh
